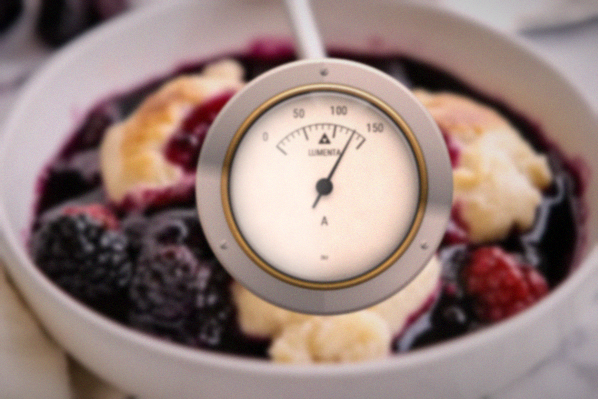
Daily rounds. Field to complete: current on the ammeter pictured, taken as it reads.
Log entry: 130 A
